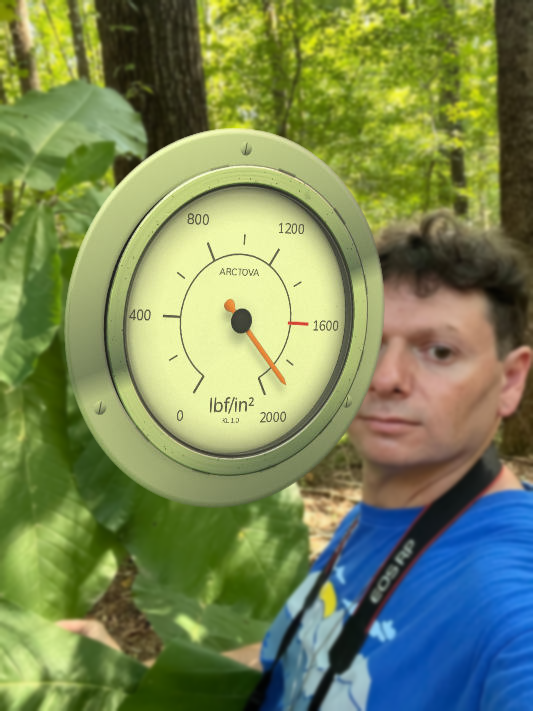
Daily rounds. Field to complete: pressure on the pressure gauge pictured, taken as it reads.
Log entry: 1900 psi
